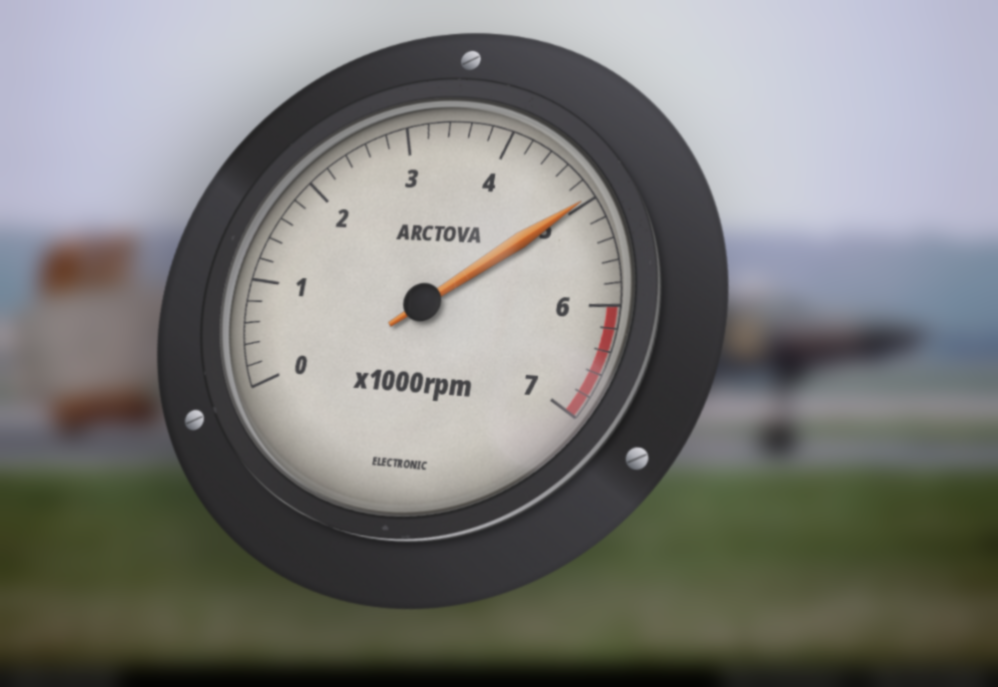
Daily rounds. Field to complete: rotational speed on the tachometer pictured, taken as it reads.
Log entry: 5000 rpm
